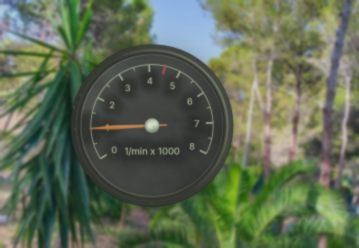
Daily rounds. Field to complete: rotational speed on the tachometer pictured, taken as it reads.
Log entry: 1000 rpm
